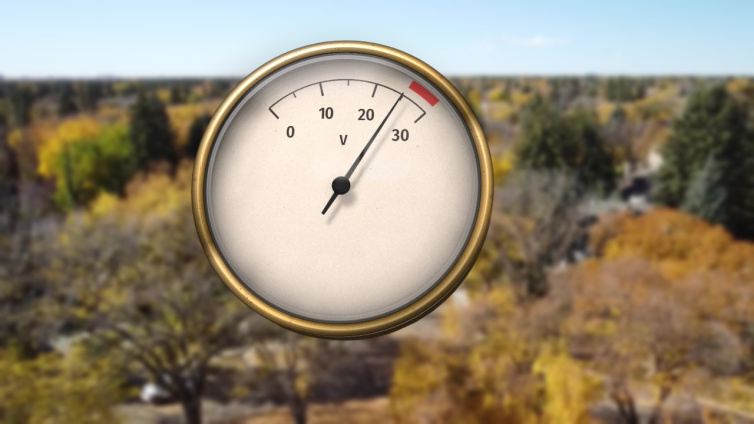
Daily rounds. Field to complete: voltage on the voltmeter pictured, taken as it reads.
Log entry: 25 V
